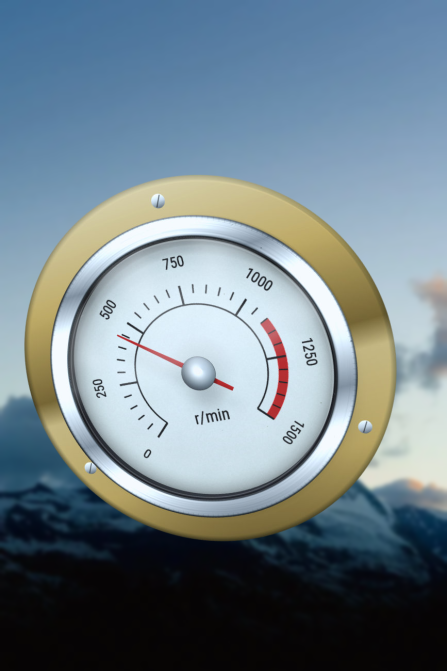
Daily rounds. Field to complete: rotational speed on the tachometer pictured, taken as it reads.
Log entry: 450 rpm
